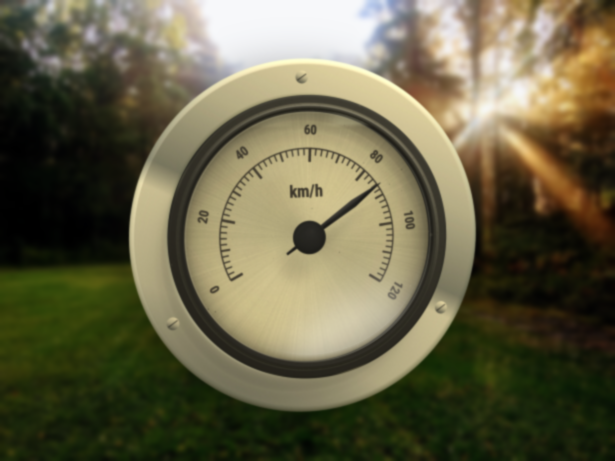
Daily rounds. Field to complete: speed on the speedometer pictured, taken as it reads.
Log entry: 86 km/h
